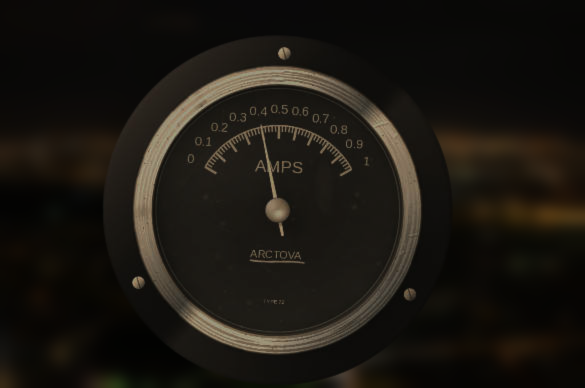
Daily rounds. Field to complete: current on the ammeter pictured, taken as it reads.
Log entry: 0.4 A
